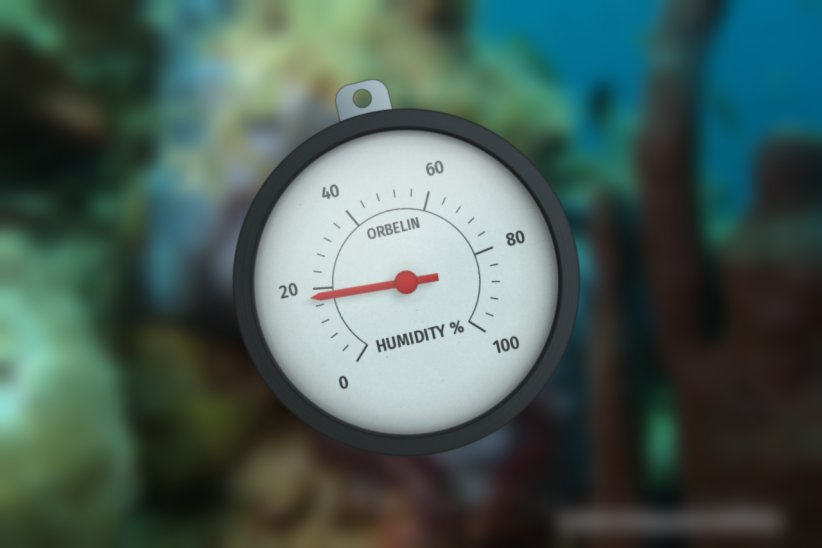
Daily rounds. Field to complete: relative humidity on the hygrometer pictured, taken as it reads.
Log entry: 18 %
